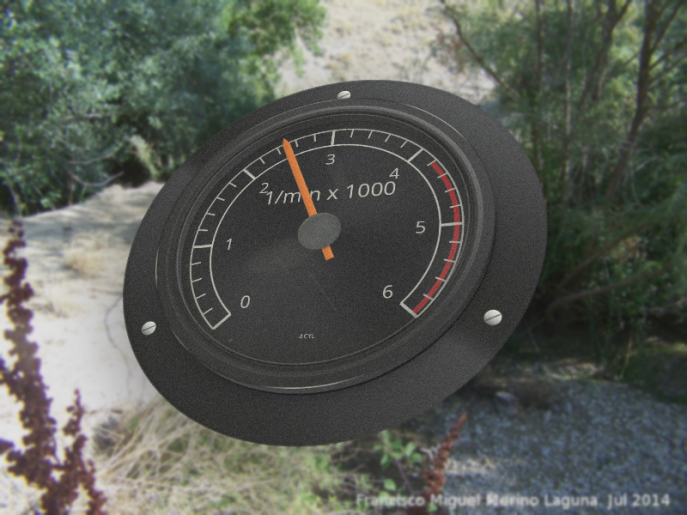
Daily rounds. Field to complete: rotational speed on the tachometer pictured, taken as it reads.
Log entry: 2500 rpm
